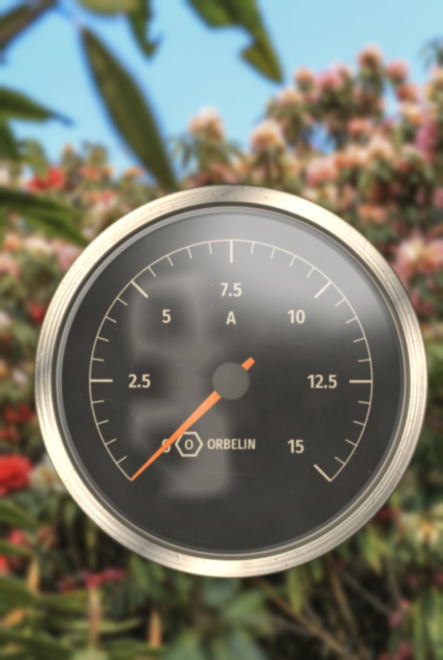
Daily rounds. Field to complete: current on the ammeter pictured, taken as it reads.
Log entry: 0 A
